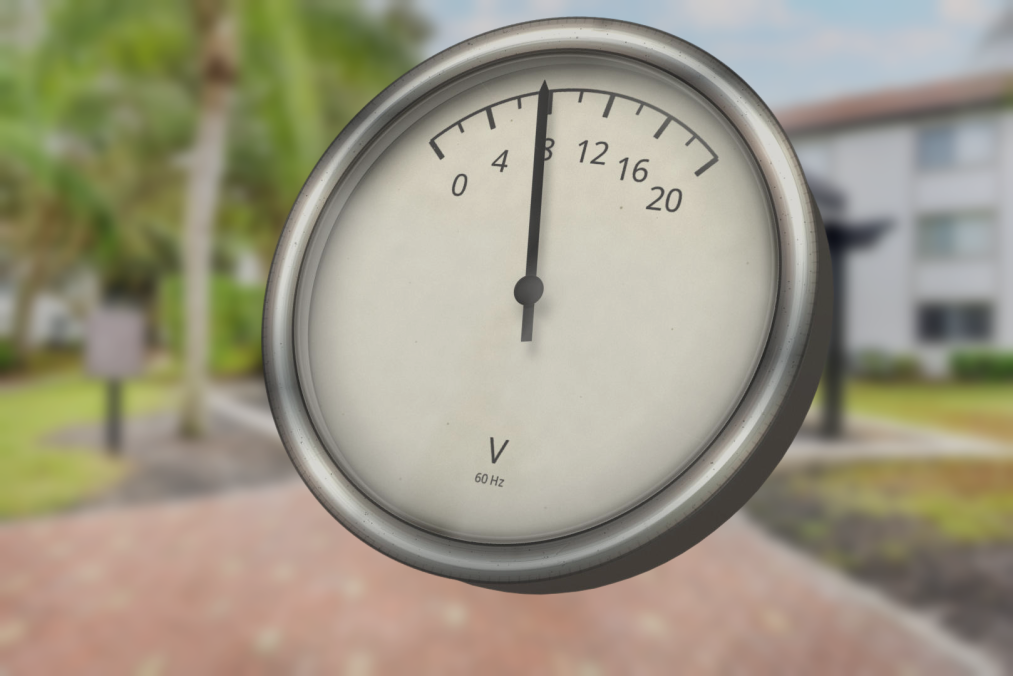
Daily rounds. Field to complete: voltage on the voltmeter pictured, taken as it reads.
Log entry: 8 V
